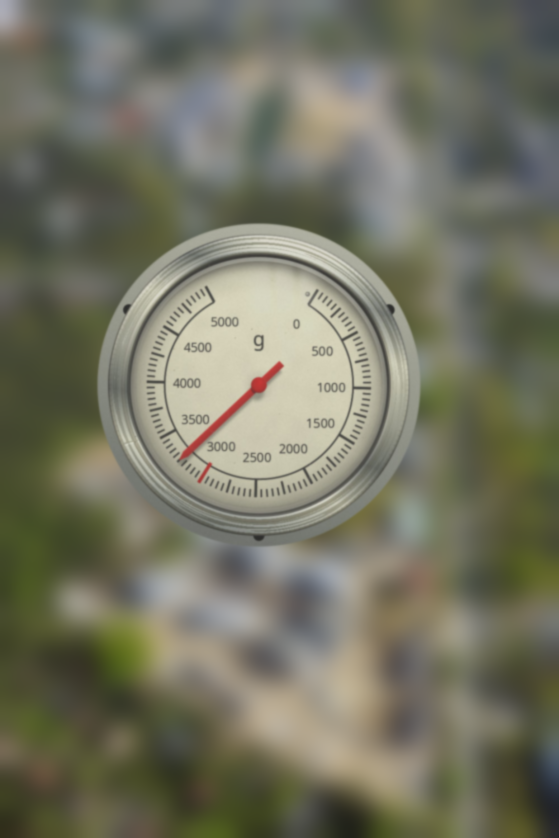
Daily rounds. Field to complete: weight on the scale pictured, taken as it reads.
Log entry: 3250 g
